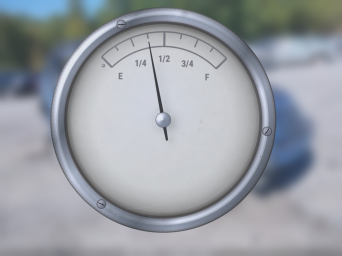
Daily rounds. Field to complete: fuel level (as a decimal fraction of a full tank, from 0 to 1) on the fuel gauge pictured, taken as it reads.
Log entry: 0.375
